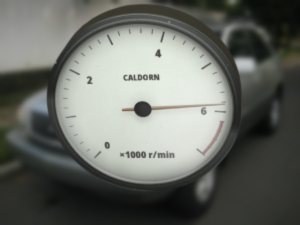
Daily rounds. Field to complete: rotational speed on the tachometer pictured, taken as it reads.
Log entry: 5800 rpm
